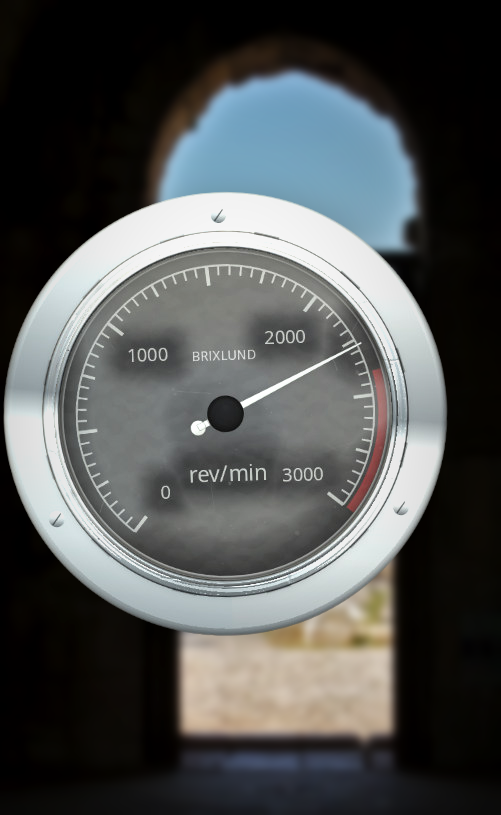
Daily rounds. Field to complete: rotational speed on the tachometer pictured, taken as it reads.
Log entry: 2275 rpm
